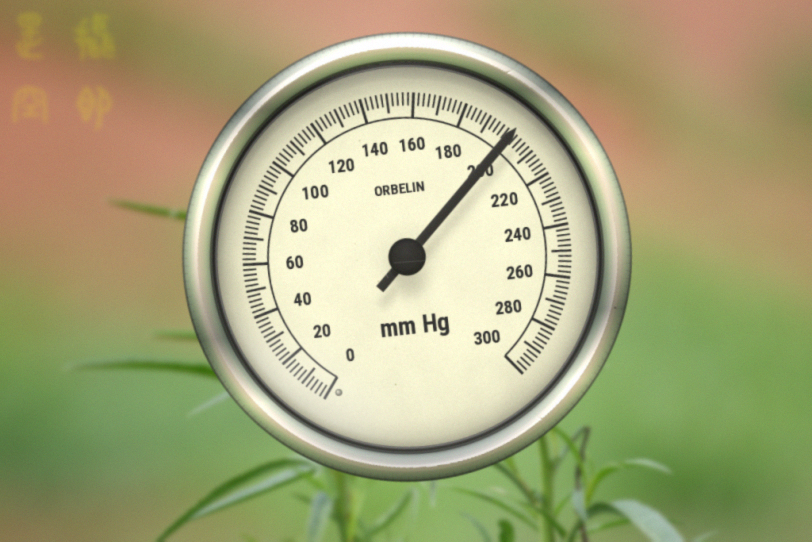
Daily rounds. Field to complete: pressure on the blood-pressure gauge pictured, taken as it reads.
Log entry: 200 mmHg
